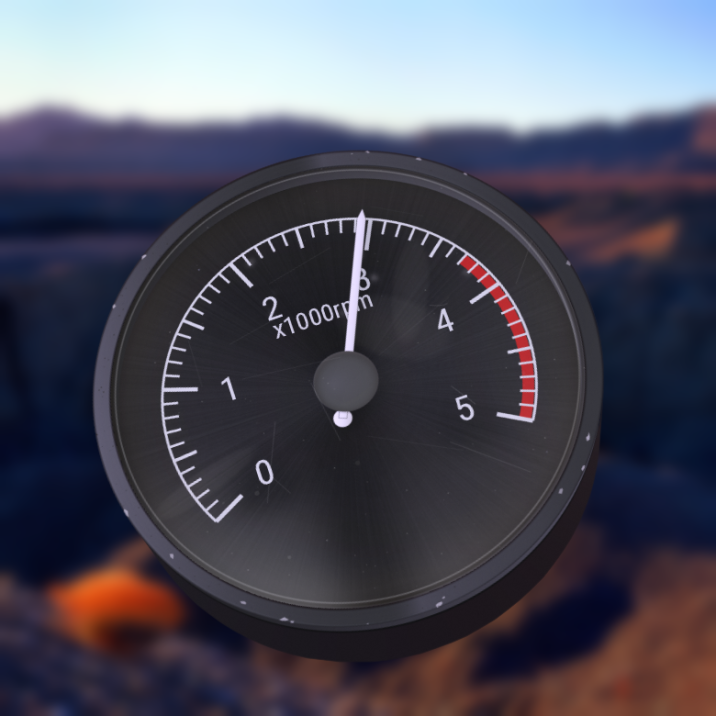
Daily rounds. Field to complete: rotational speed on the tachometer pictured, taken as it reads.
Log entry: 2950 rpm
